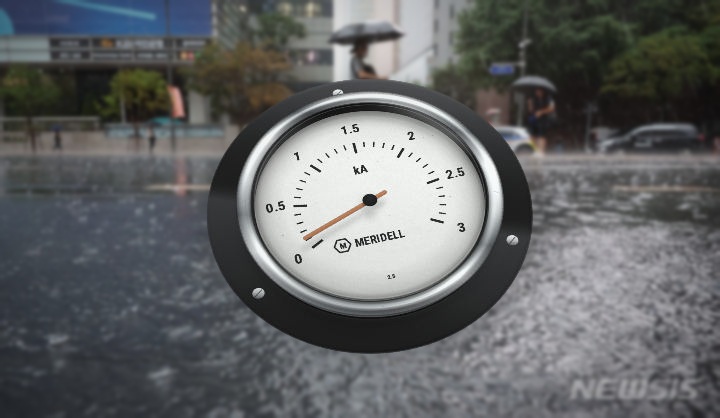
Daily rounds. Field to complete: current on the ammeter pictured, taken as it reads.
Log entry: 0.1 kA
